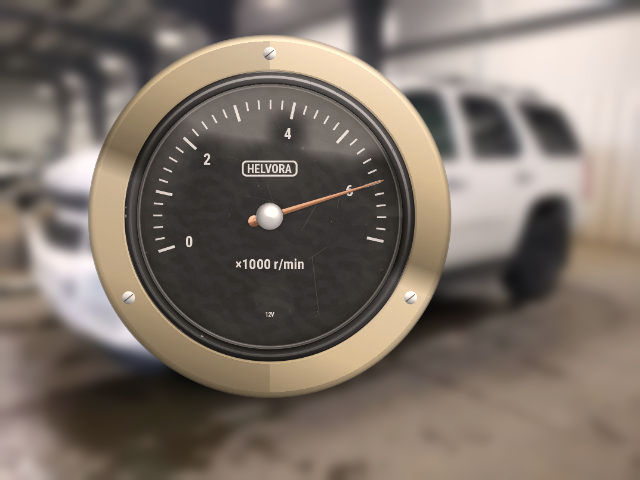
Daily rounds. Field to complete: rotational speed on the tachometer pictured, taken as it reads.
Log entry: 6000 rpm
